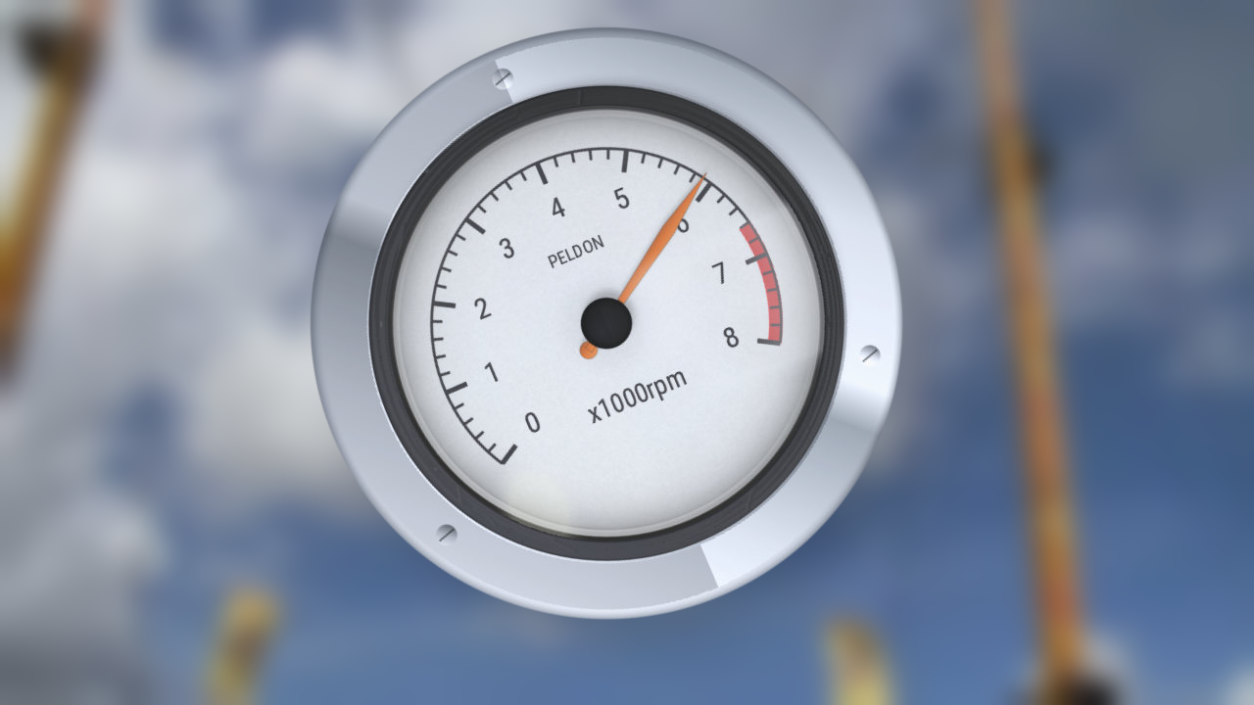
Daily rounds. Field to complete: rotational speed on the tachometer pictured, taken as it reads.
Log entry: 5900 rpm
